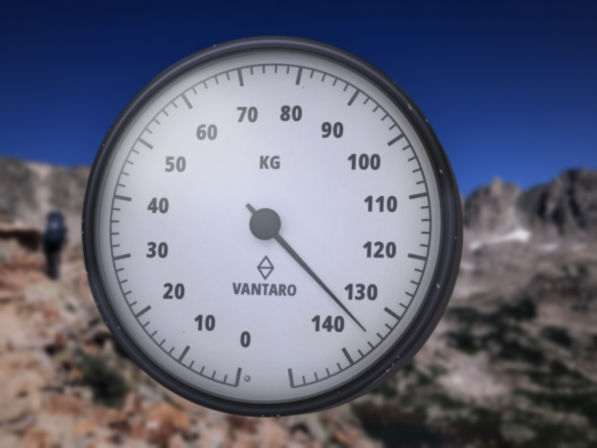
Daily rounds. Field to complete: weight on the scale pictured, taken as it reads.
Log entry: 135 kg
